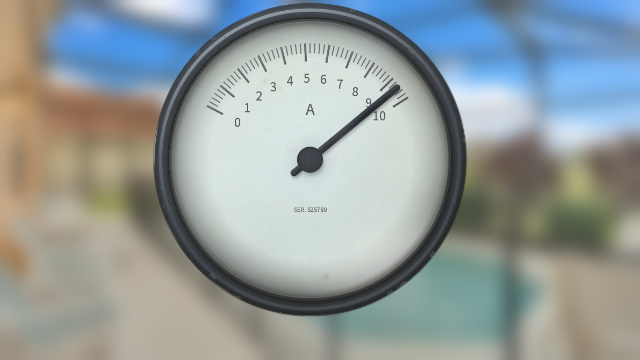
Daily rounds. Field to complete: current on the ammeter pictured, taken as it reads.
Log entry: 9.4 A
